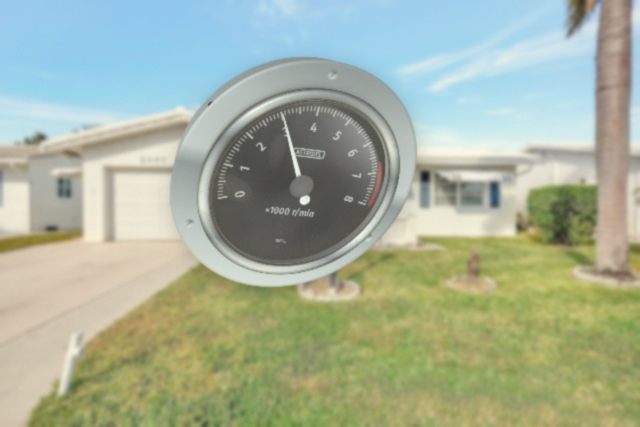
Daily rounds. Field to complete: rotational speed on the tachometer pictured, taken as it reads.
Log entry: 3000 rpm
